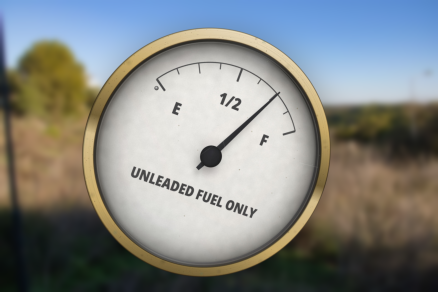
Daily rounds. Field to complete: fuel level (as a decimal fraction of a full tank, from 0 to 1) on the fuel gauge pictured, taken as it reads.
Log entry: 0.75
